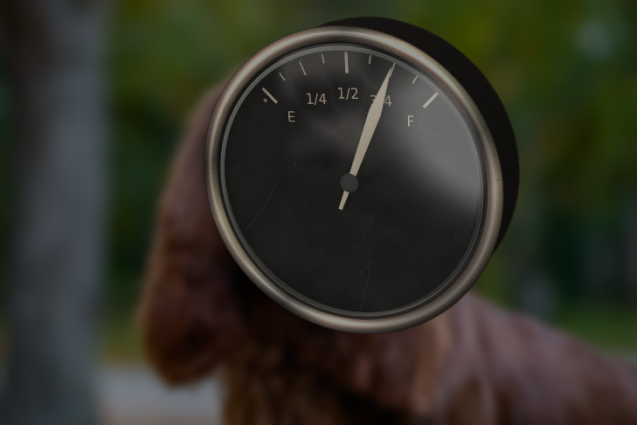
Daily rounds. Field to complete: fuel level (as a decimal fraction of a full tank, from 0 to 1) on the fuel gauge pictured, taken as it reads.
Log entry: 0.75
